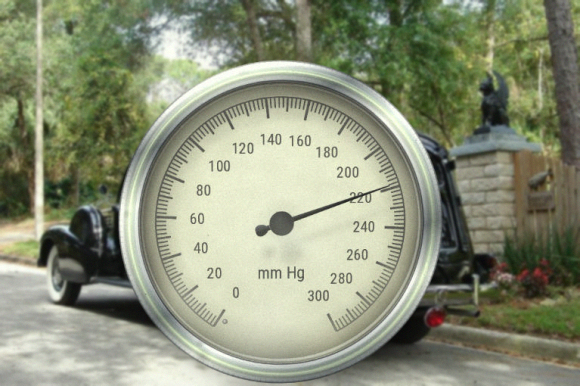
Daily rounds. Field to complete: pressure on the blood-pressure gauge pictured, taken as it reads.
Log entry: 218 mmHg
